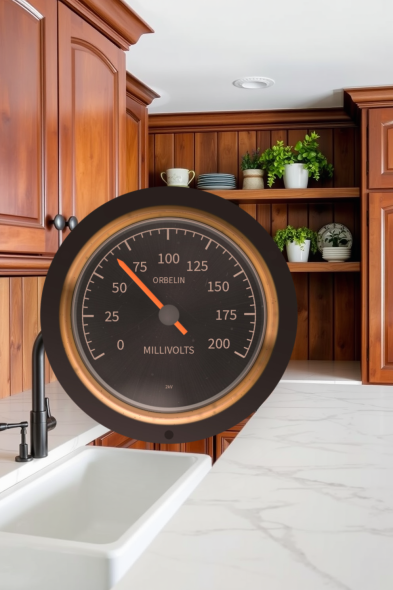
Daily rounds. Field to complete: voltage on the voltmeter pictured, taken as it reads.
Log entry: 65 mV
